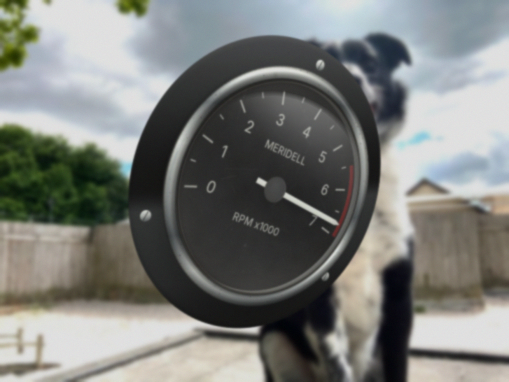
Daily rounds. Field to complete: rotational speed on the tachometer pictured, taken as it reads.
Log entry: 6750 rpm
